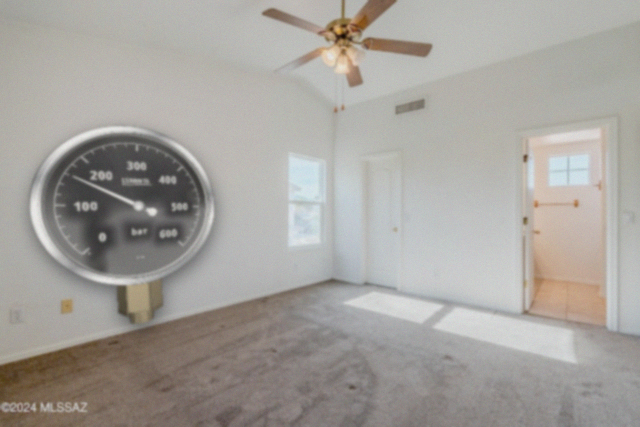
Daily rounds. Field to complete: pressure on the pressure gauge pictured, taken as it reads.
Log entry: 160 bar
